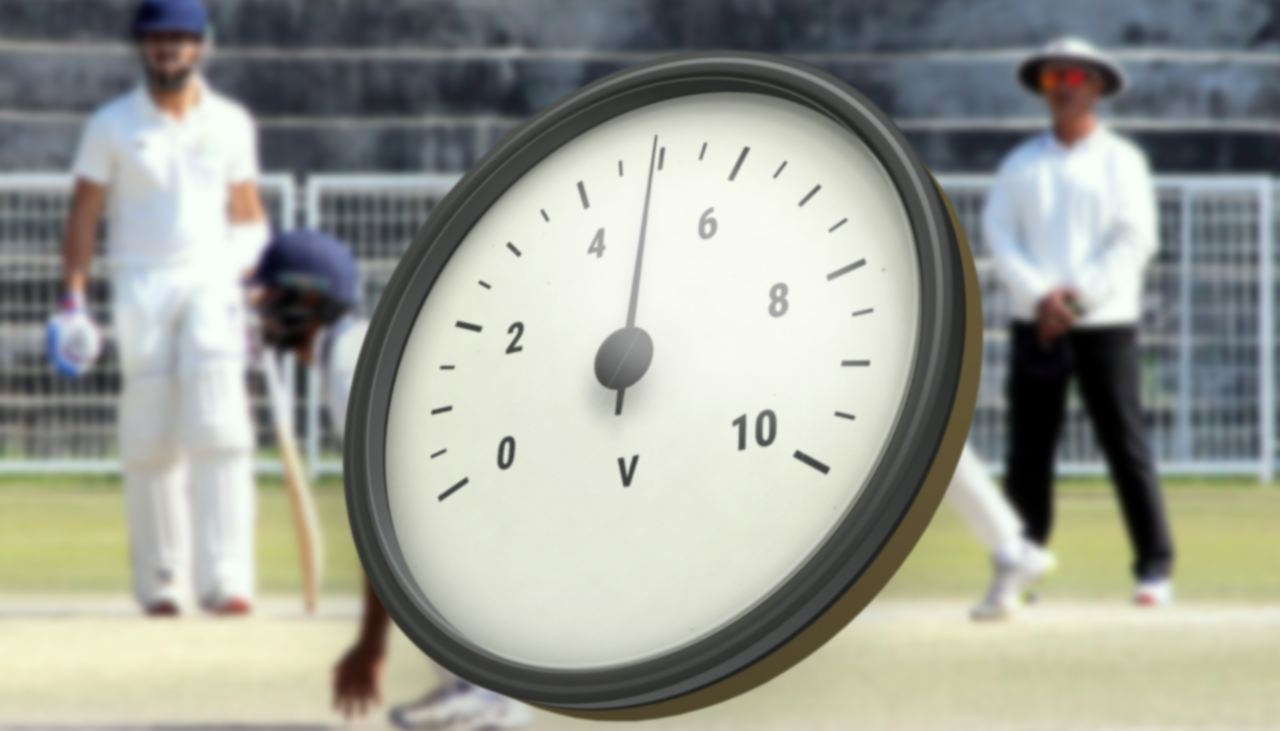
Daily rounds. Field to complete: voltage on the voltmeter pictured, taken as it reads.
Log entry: 5 V
